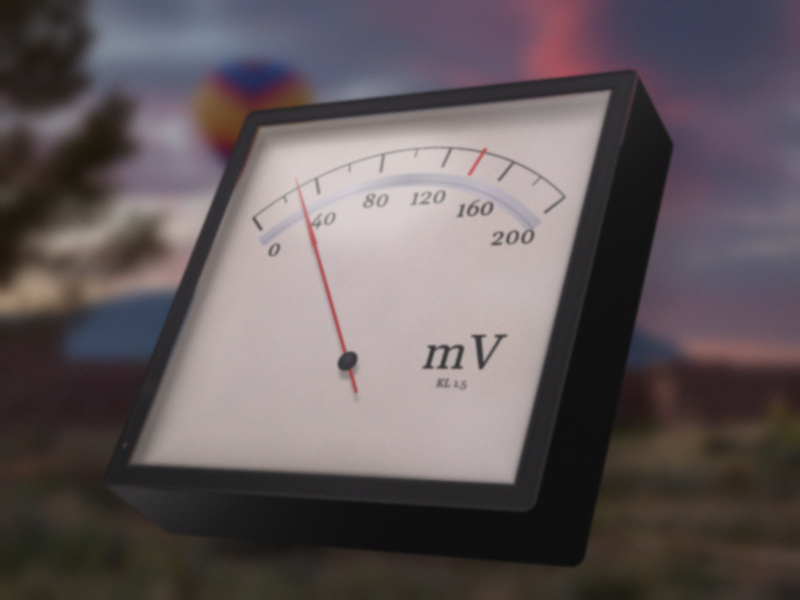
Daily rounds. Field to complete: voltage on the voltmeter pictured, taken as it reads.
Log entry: 30 mV
